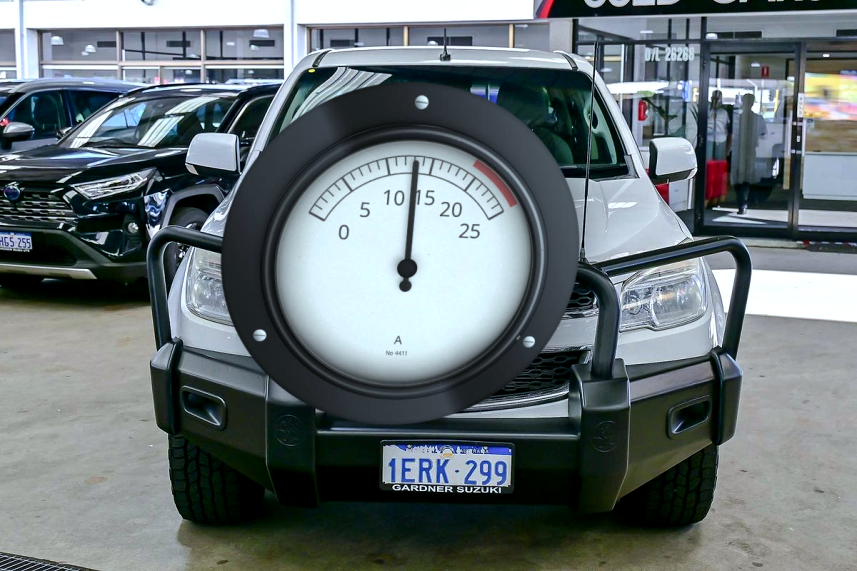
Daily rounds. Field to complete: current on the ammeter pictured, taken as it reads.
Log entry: 13 A
